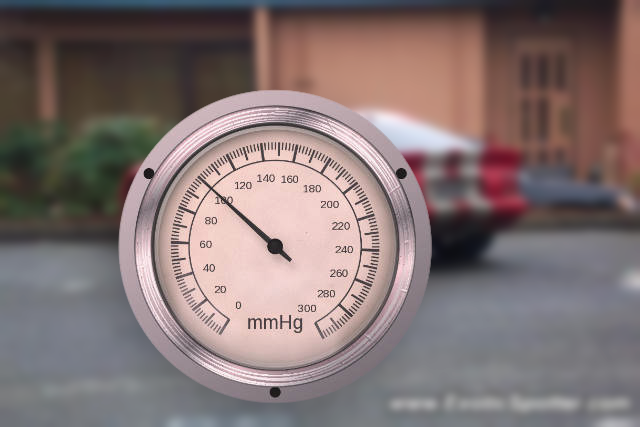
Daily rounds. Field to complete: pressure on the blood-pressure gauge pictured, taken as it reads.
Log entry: 100 mmHg
